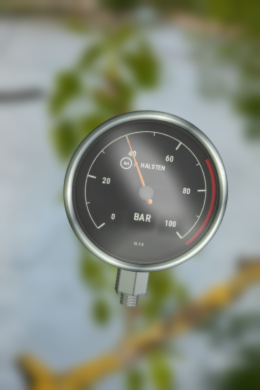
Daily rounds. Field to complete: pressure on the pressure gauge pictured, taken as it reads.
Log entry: 40 bar
